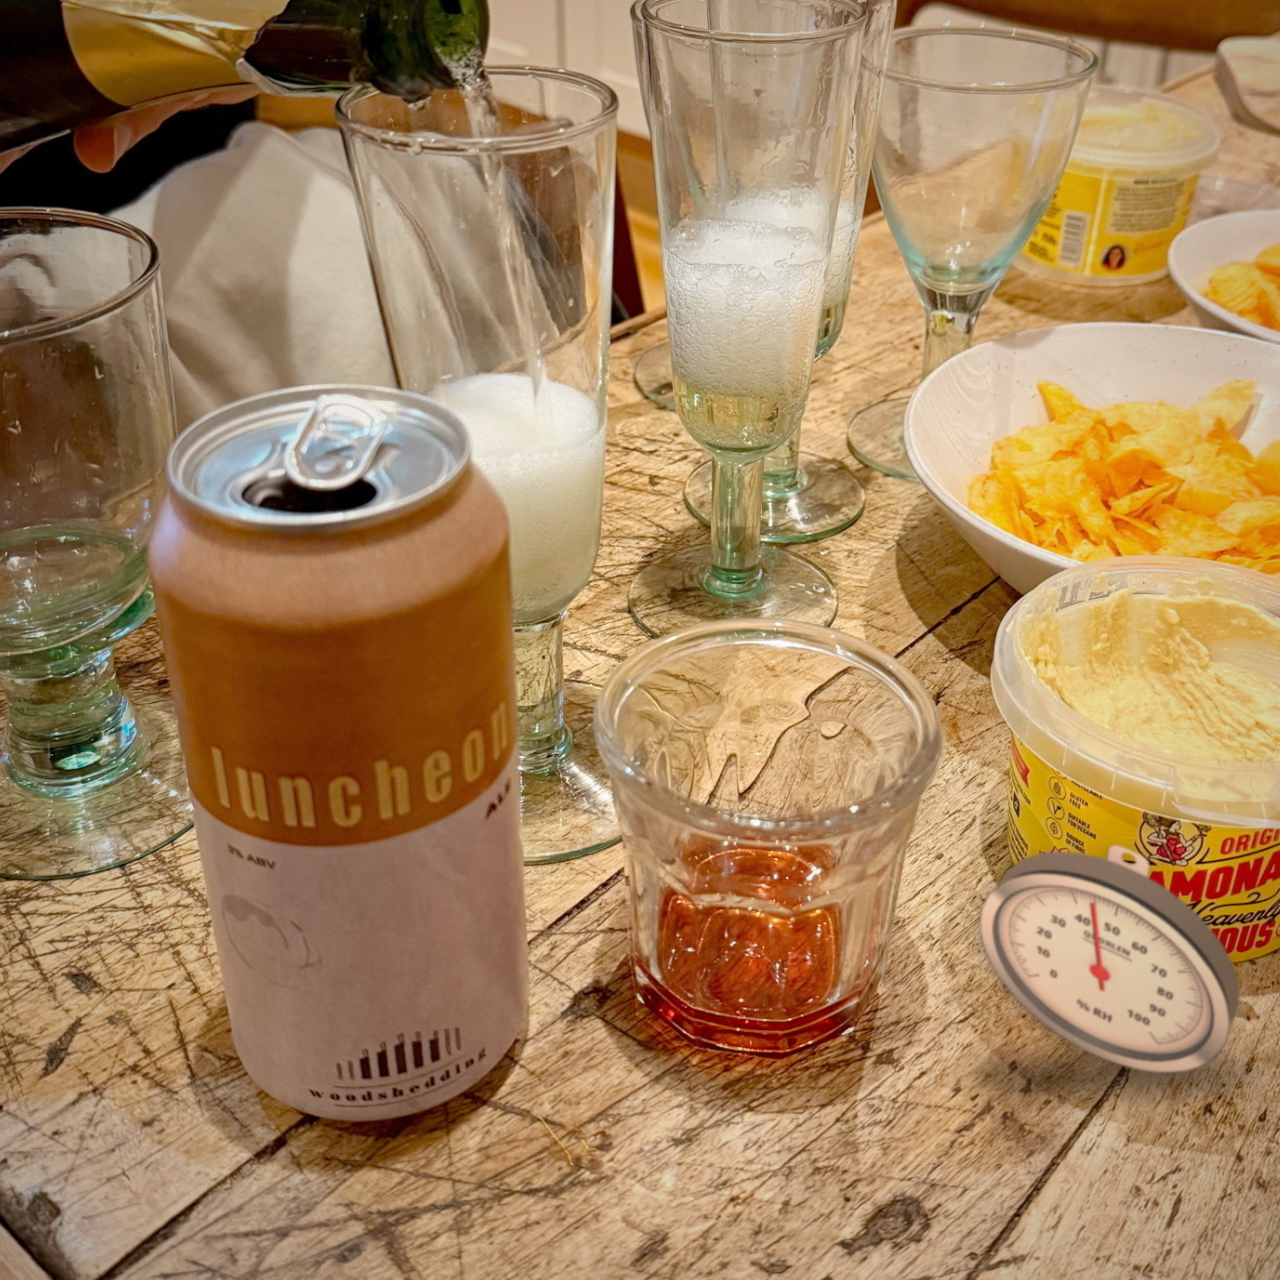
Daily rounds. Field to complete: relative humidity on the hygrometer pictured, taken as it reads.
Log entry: 45 %
